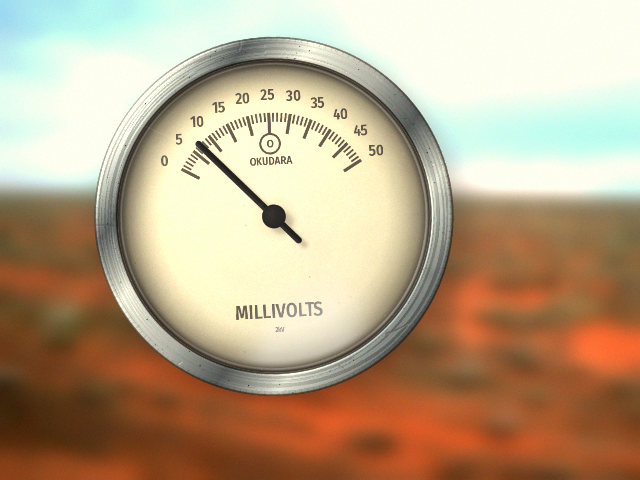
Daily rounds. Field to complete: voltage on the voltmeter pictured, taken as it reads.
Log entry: 7 mV
